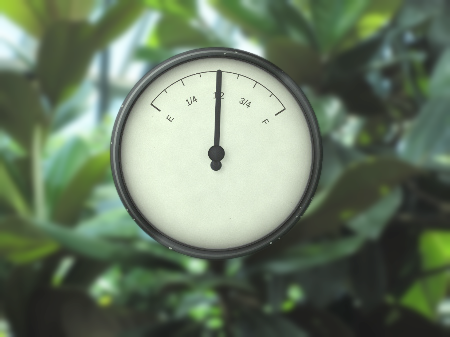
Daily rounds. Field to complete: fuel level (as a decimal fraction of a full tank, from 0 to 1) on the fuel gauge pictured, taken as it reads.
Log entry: 0.5
